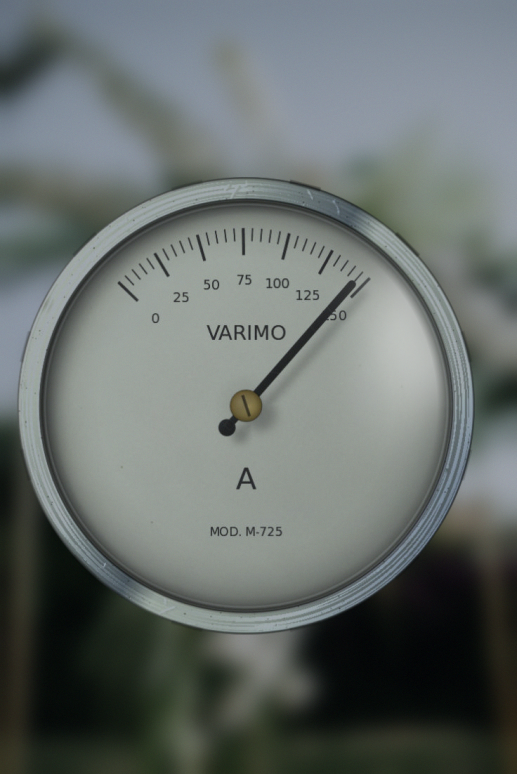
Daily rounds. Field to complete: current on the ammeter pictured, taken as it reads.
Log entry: 145 A
